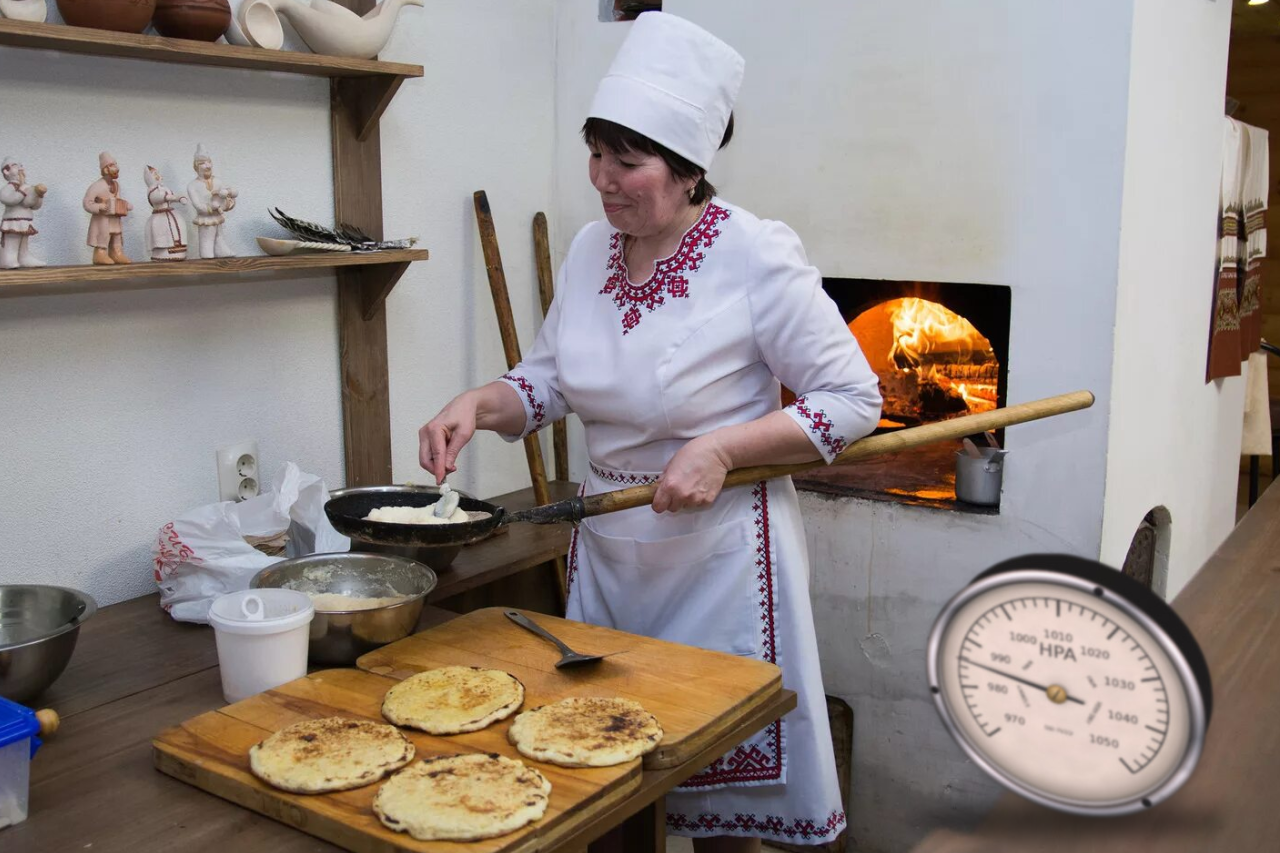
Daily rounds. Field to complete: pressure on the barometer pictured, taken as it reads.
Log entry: 986 hPa
